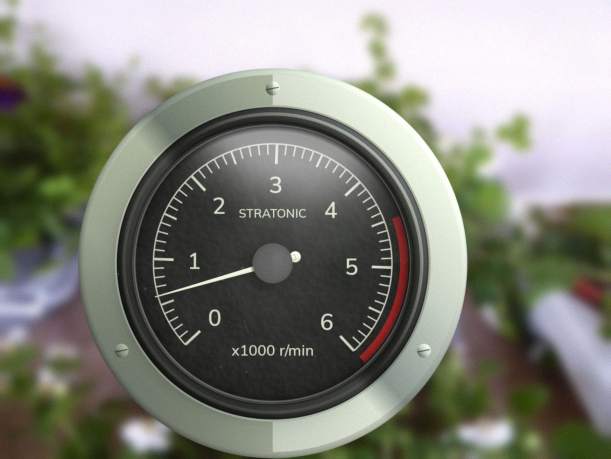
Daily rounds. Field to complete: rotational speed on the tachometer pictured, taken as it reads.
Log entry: 600 rpm
